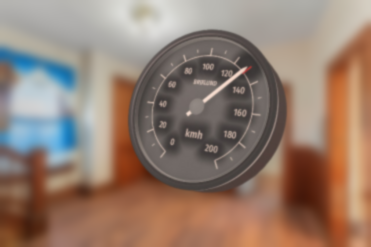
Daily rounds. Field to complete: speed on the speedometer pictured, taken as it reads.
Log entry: 130 km/h
